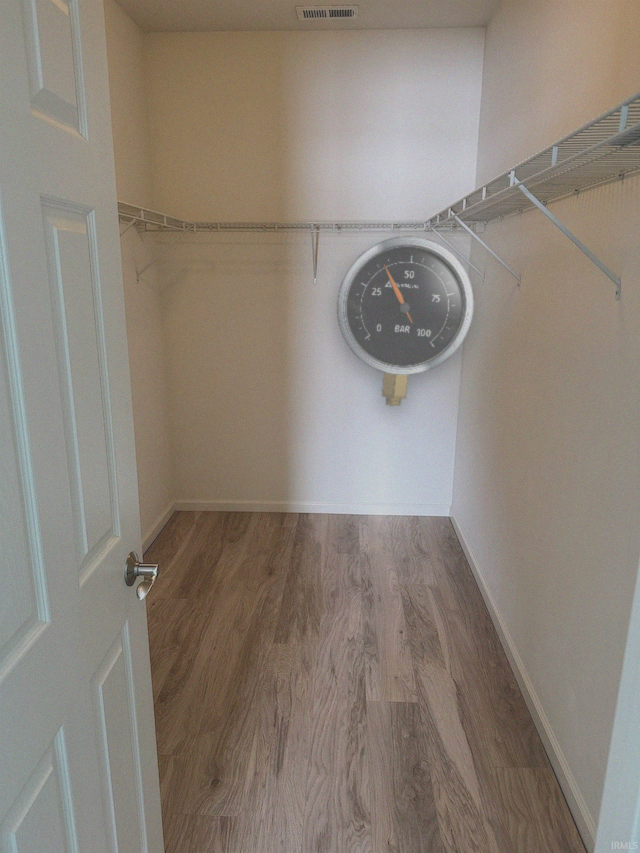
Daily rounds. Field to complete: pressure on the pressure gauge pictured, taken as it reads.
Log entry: 37.5 bar
